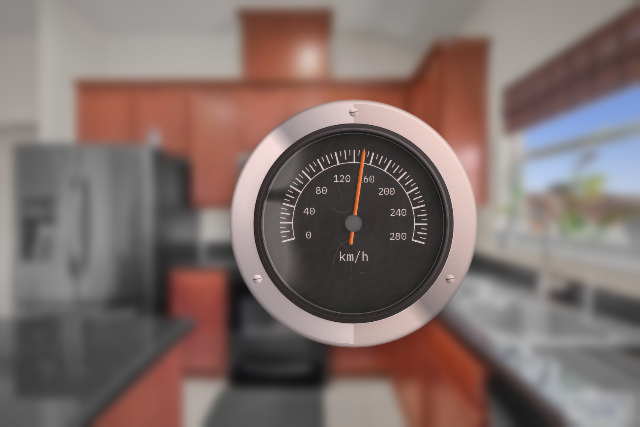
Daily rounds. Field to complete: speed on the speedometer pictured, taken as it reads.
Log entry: 150 km/h
